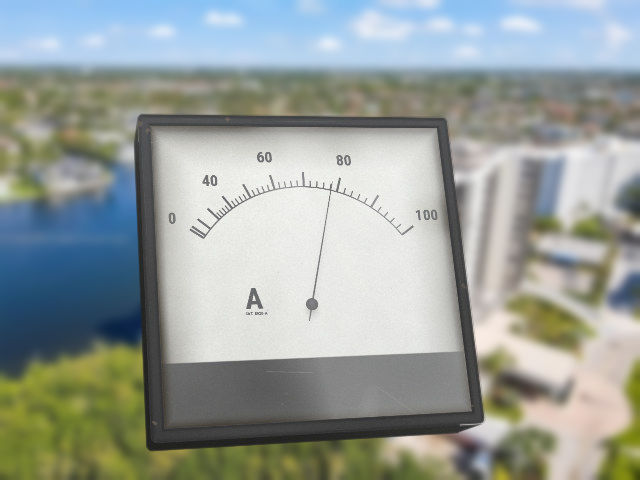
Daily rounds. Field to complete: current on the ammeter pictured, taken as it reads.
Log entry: 78 A
